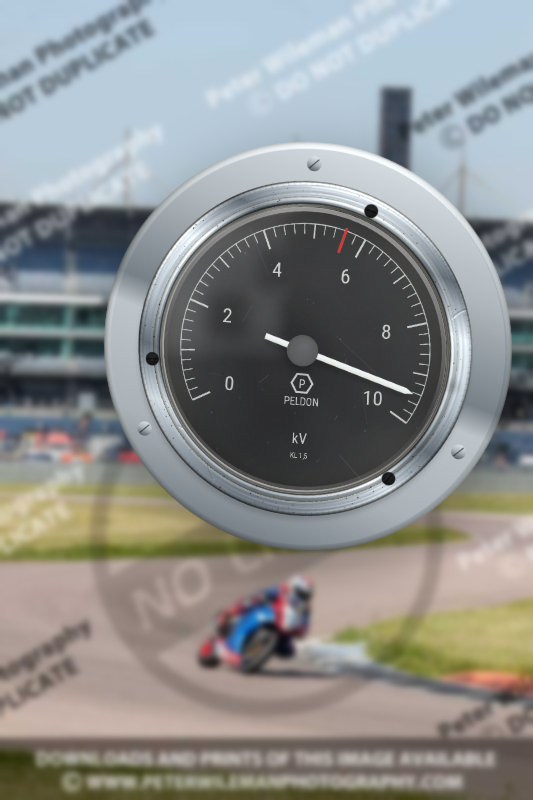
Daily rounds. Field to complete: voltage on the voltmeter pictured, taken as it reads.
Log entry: 9.4 kV
